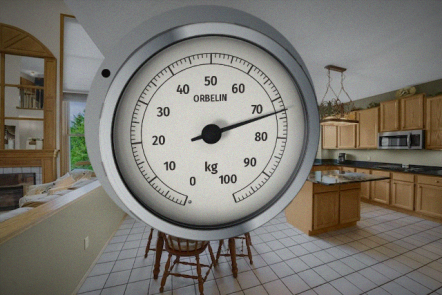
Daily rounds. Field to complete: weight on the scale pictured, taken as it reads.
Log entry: 73 kg
